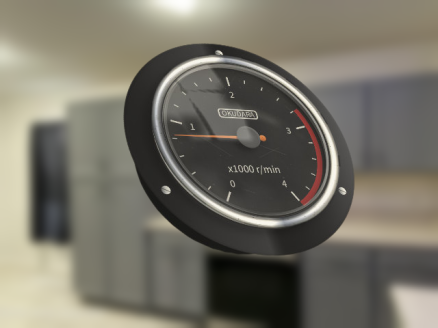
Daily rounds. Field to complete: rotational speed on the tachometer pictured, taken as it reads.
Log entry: 800 rpm
